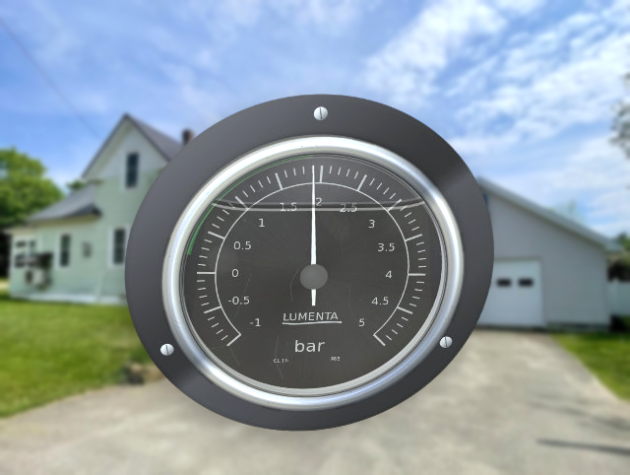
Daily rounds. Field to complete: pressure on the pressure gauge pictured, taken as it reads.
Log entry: 1.9 bar
